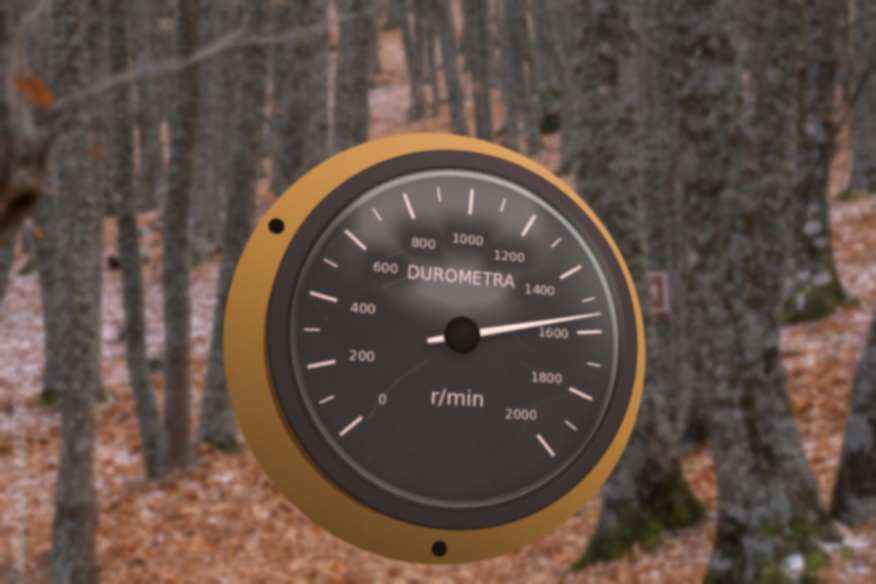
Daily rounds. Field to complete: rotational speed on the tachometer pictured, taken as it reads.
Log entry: 1550 rpm
